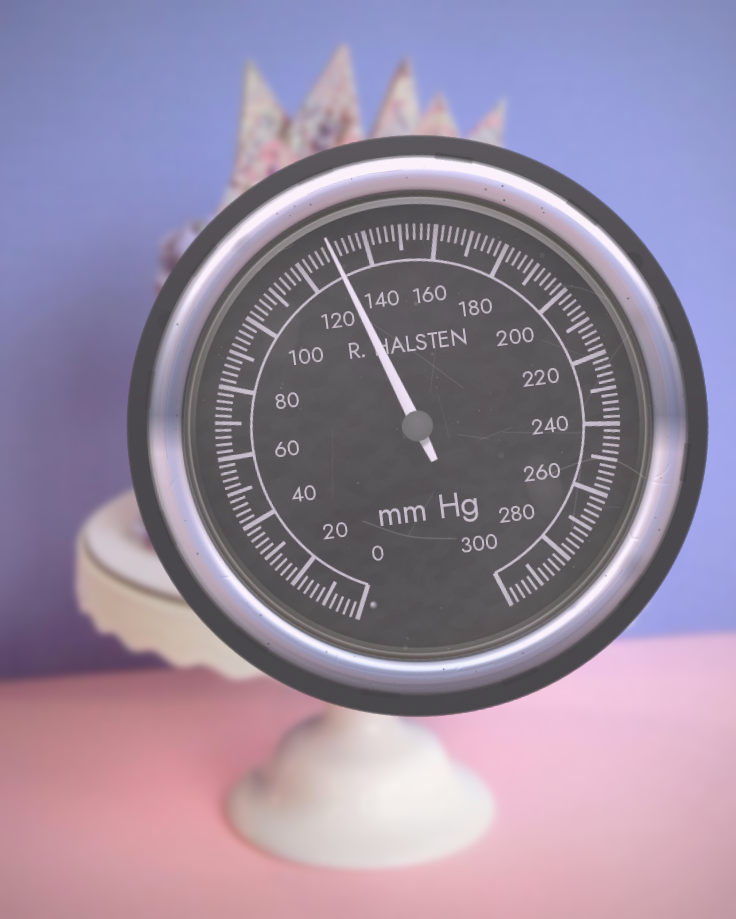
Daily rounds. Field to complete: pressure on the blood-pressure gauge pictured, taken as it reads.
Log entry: 130 mmHg
